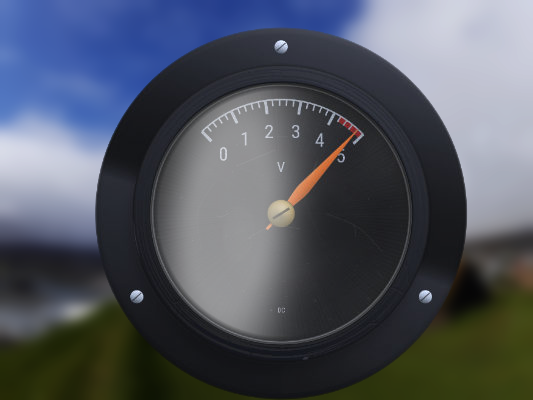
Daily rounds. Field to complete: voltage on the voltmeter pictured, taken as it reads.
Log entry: 4.8 V
